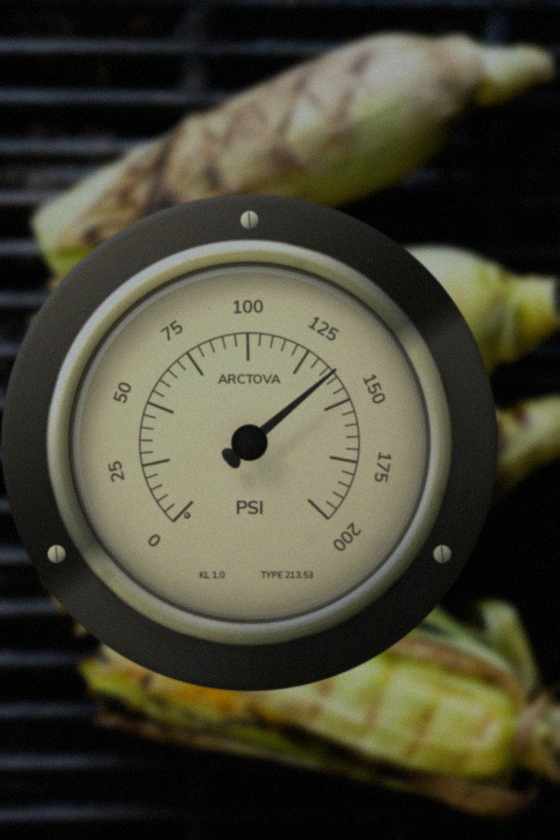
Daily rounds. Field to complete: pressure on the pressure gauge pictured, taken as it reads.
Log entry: 137.5 psi
